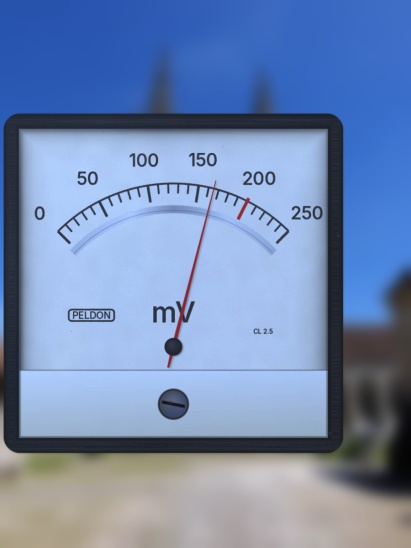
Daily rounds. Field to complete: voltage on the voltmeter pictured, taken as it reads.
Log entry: 165 mV
